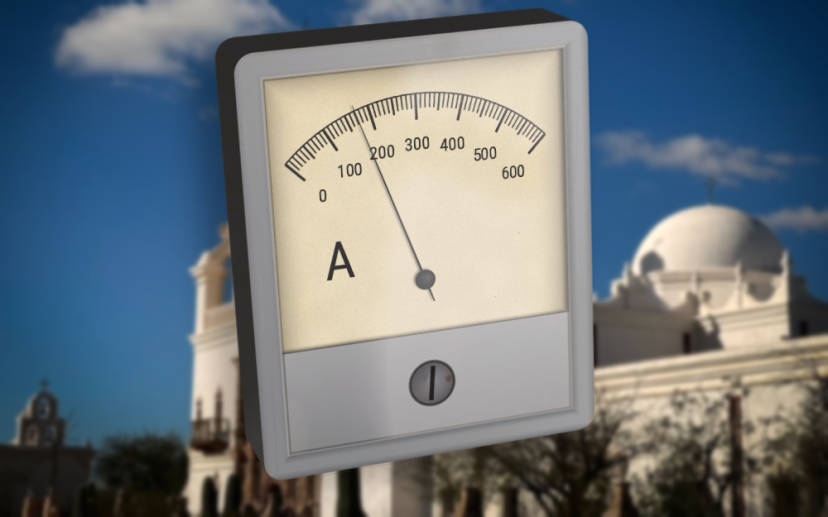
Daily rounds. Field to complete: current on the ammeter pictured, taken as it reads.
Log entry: 170 A
